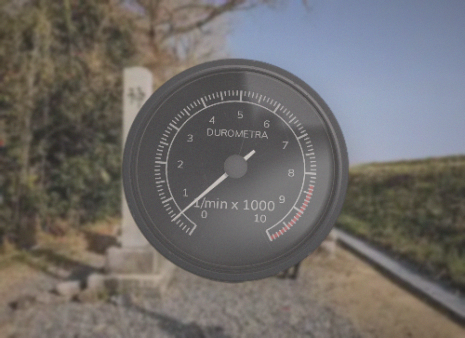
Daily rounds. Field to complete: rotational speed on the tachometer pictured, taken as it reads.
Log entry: 500 rpm
